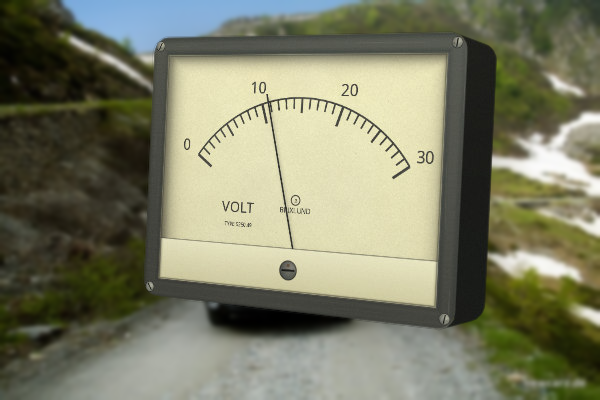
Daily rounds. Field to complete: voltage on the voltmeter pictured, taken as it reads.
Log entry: 11 V
